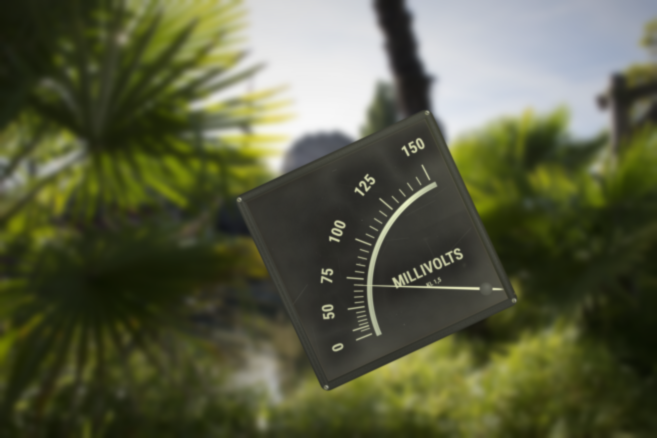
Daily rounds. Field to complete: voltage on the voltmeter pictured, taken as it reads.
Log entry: 70 mV
